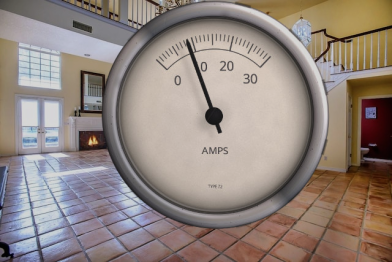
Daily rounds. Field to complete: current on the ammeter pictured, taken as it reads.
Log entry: 9 A
